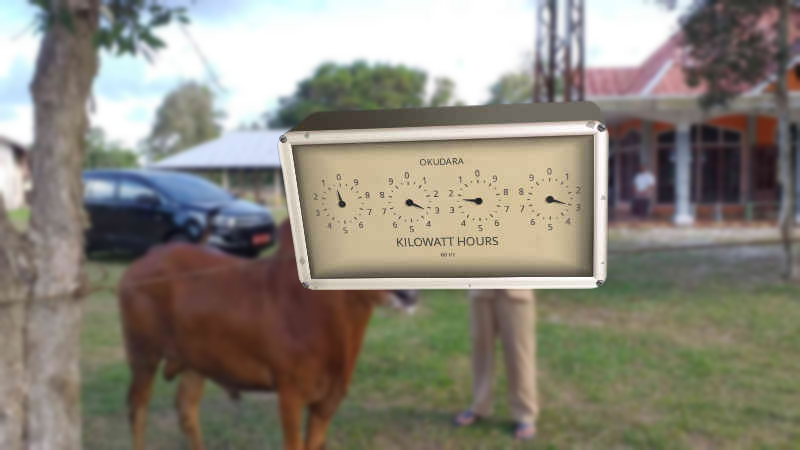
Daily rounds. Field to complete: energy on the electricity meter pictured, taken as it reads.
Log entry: 323 kWh
